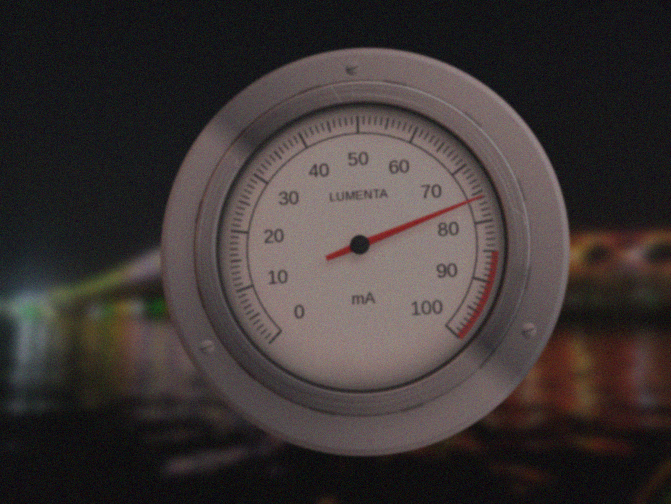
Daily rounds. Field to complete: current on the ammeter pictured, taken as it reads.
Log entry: 76 mA
